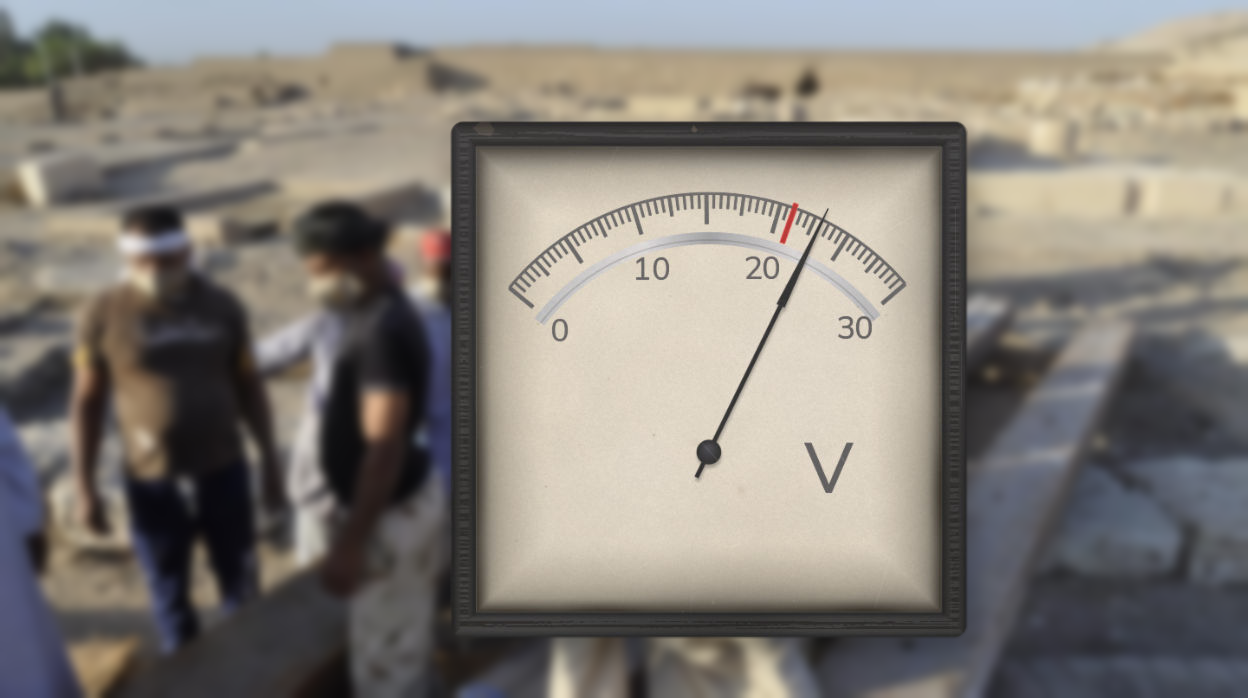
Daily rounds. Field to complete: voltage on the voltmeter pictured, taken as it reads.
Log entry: 23 V
